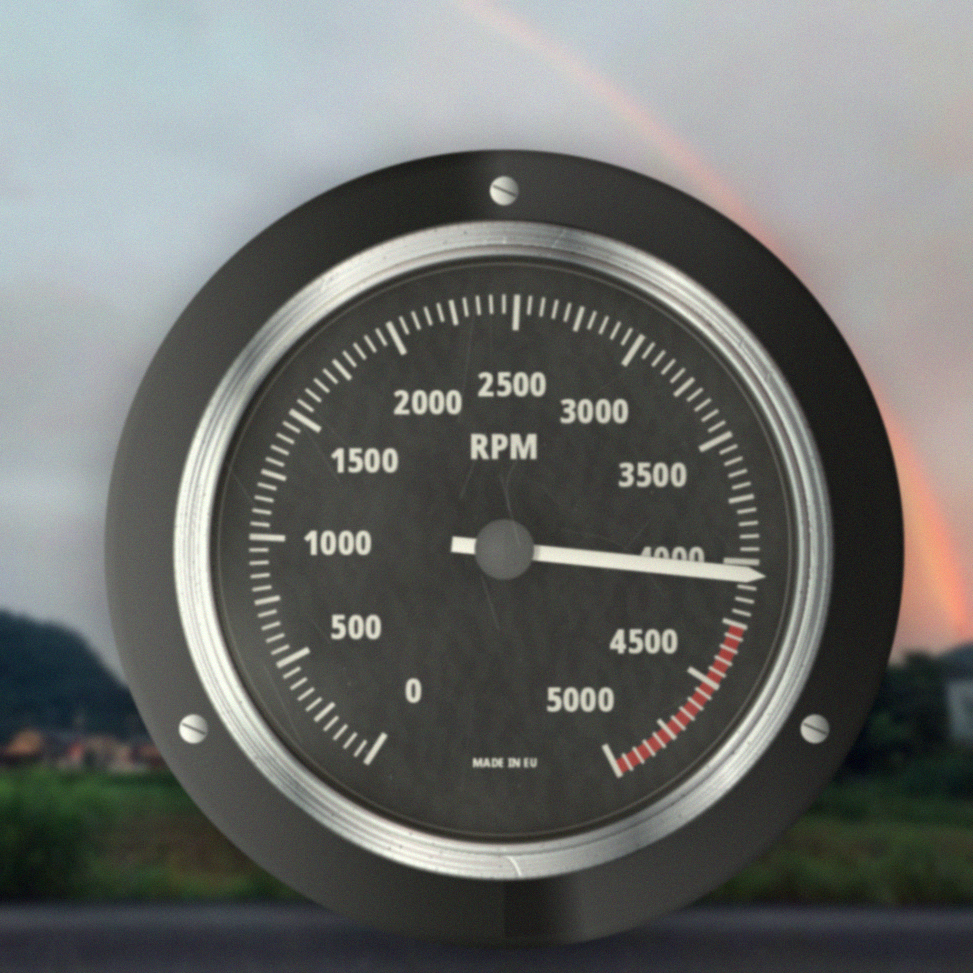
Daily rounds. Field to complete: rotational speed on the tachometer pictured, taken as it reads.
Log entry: 4050 rpm
